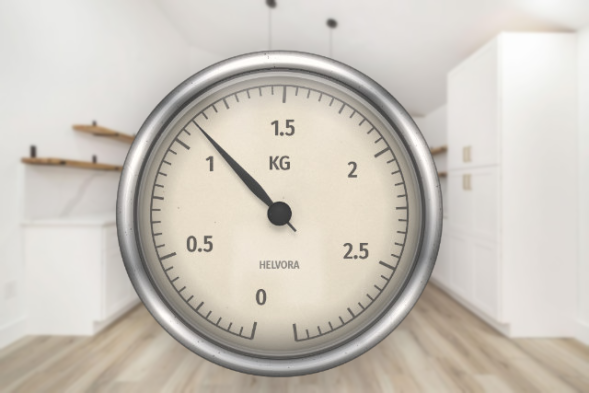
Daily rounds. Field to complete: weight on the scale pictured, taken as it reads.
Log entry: 1.1 kg
